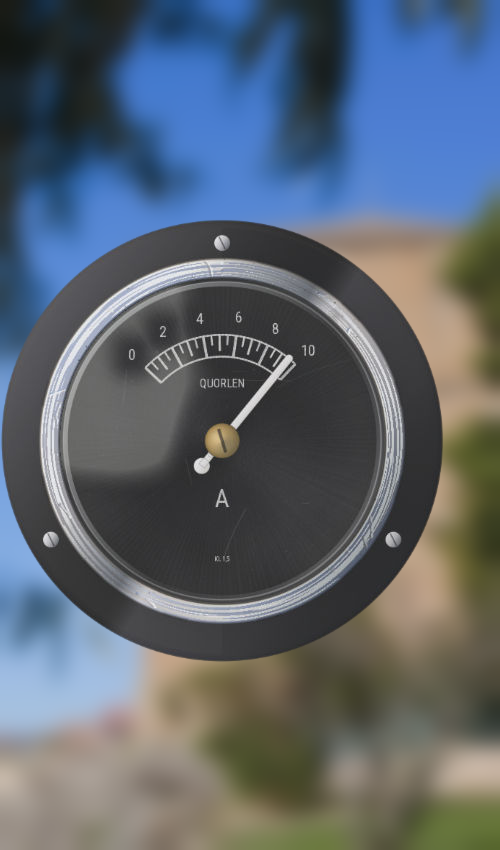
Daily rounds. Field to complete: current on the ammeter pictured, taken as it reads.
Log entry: 9.5 A
